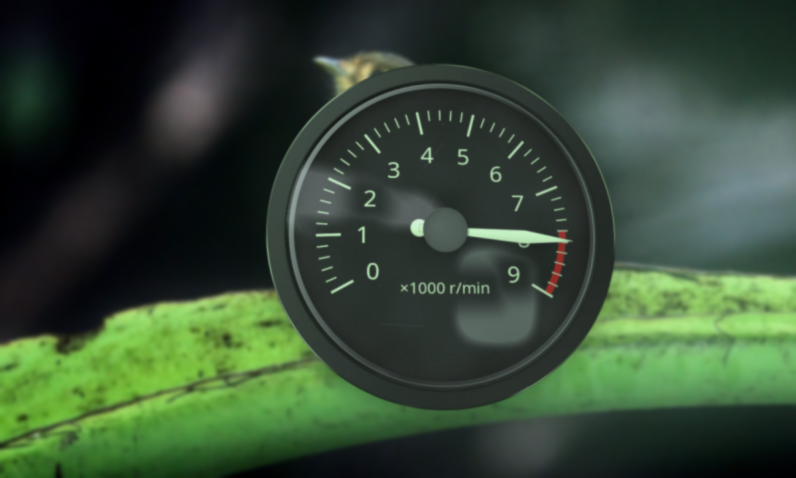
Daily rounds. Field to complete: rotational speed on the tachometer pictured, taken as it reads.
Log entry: 8000 rpm
